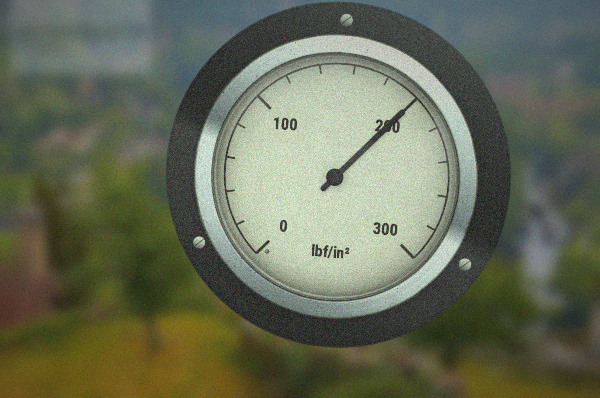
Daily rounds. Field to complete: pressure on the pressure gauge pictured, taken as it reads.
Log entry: 200 psi
